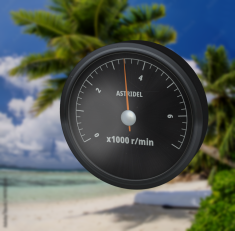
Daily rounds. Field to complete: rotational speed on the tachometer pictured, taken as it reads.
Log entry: 3400 rpm
